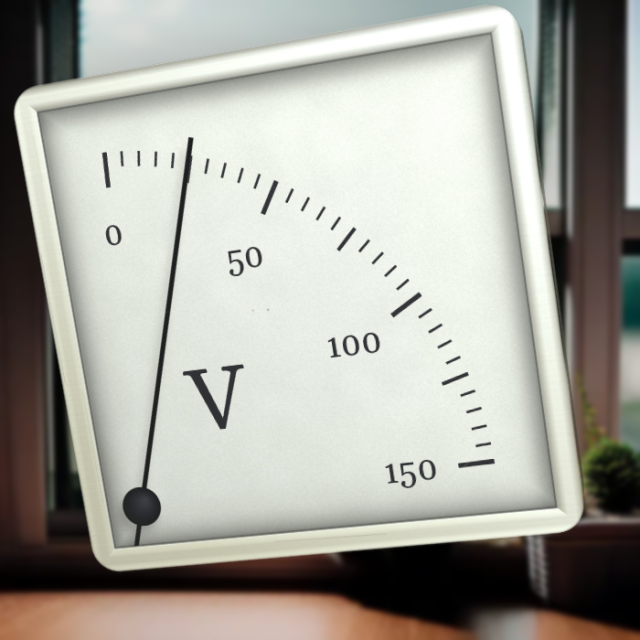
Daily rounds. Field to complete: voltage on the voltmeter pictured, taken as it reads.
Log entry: 25 V
